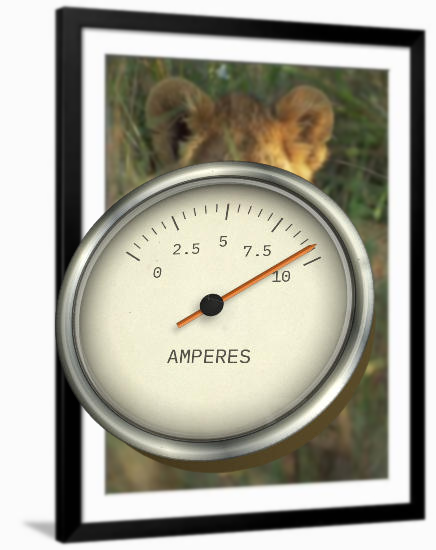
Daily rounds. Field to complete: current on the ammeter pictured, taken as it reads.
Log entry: 9.5 A
